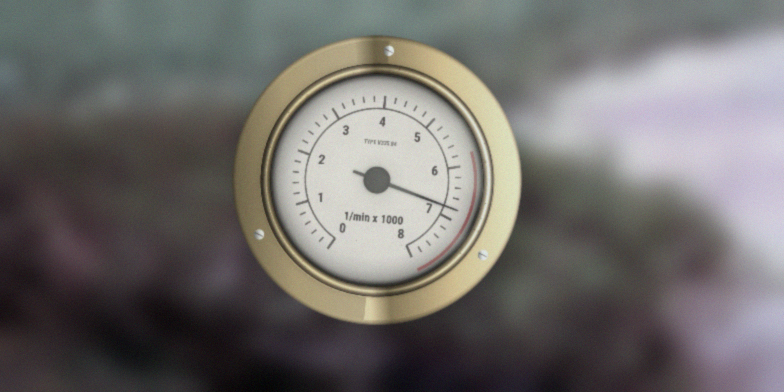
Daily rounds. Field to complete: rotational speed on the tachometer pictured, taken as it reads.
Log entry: 6800 rpm
